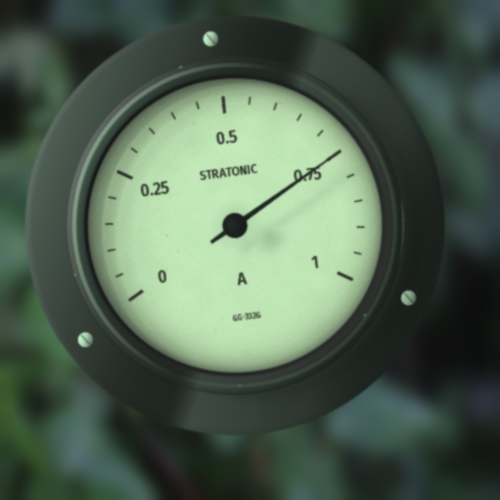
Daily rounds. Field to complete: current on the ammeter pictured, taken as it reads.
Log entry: 0.75 A
